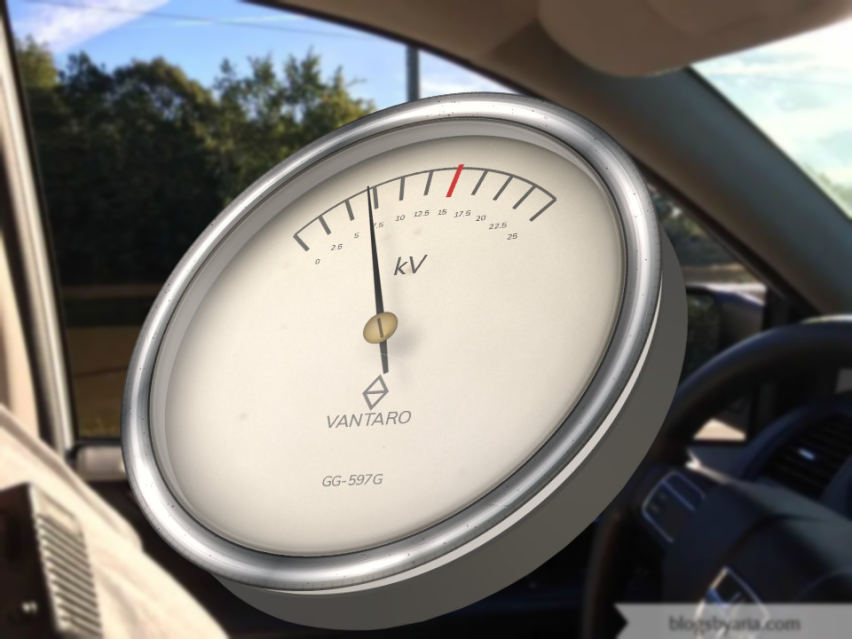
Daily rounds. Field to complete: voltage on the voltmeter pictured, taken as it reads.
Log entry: 7.5 kV
